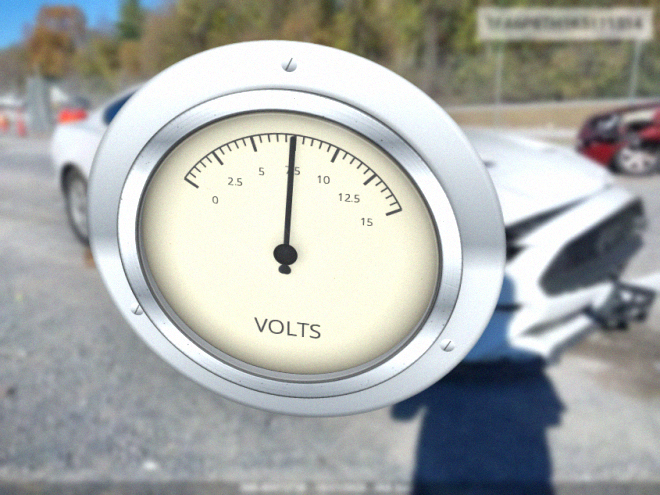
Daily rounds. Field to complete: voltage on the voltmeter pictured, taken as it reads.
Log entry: 7.5 V
